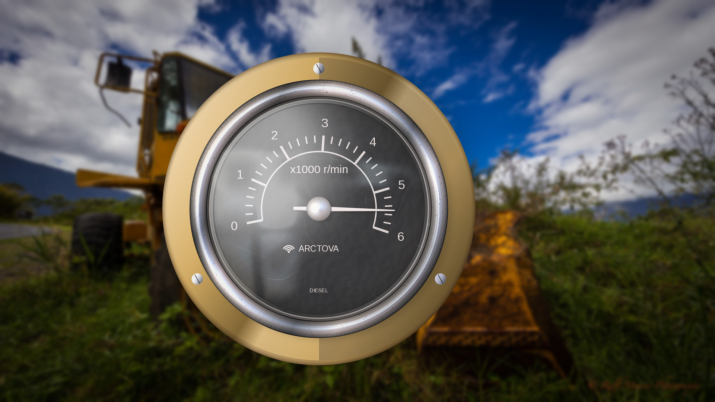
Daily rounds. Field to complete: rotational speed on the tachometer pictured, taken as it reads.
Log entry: 5500 rpm
